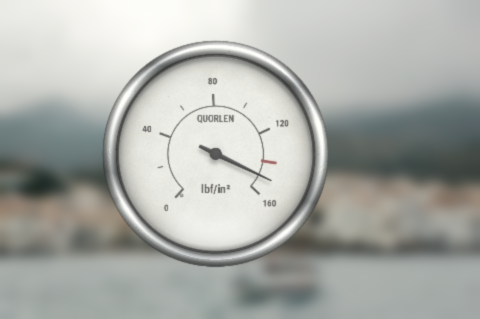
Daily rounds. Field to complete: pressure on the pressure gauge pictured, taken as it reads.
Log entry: 150 psi
